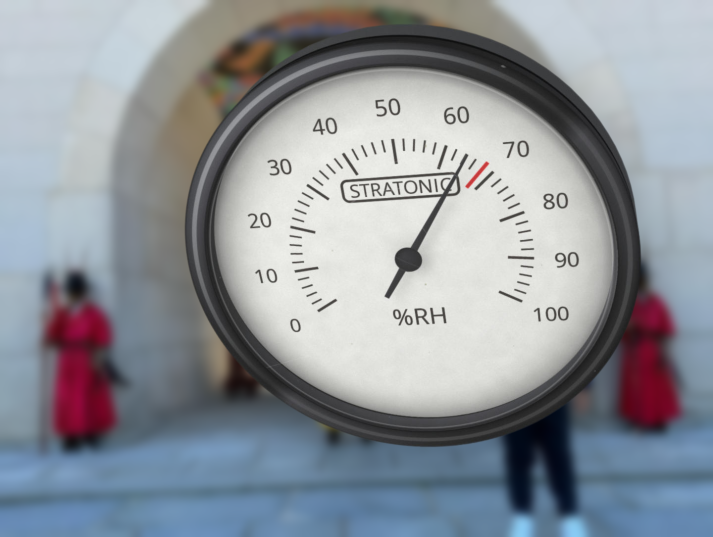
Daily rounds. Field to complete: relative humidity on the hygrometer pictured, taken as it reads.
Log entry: 64 %
